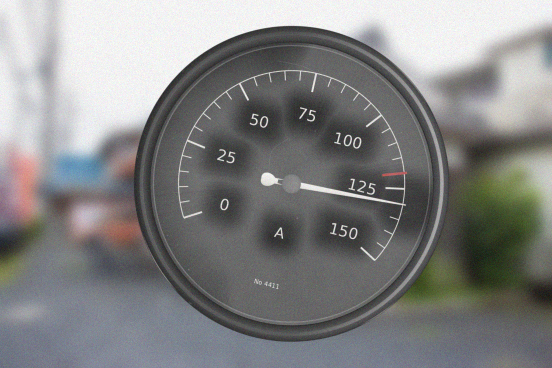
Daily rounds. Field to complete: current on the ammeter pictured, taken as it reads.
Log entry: 130 A
